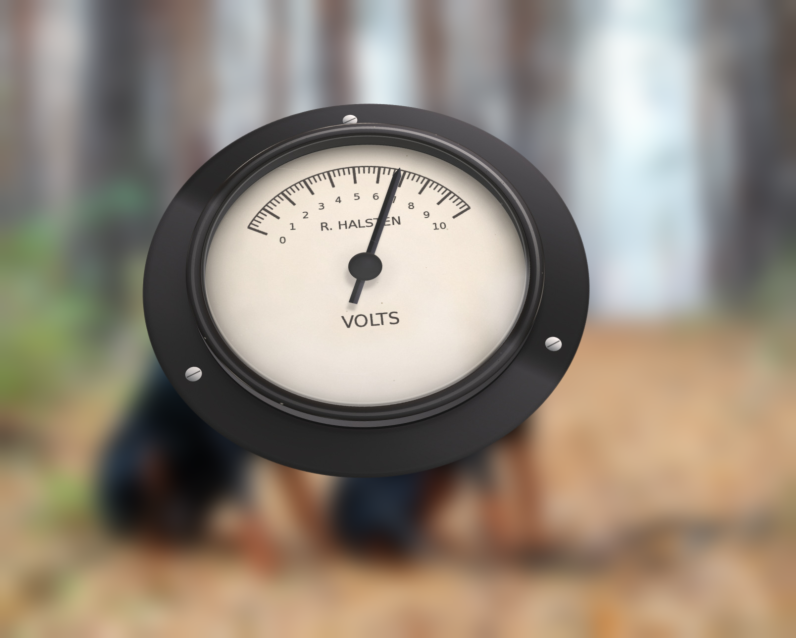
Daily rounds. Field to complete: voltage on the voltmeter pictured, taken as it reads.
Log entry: 6.8 V
